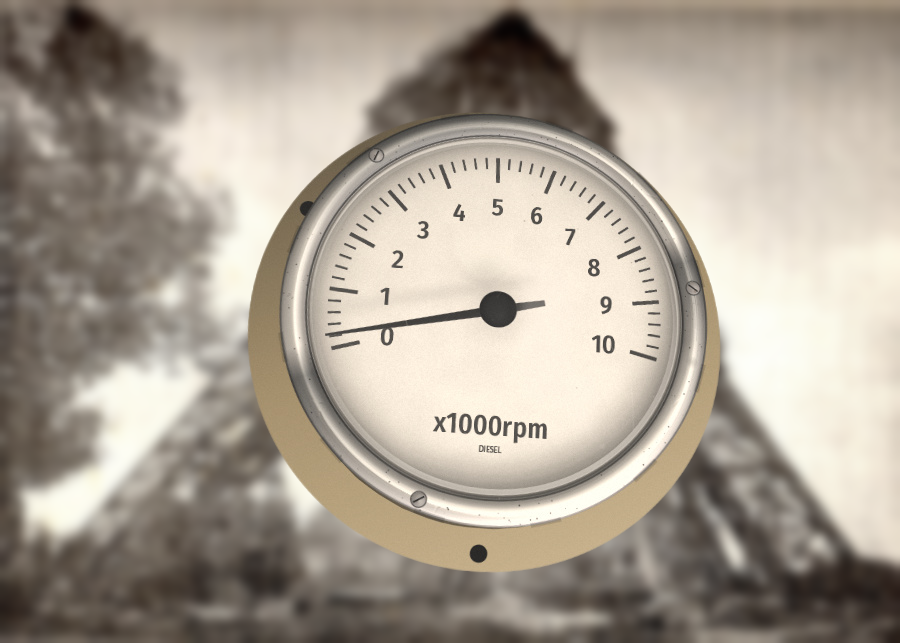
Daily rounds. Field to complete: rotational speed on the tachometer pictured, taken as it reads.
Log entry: 200 rpm
